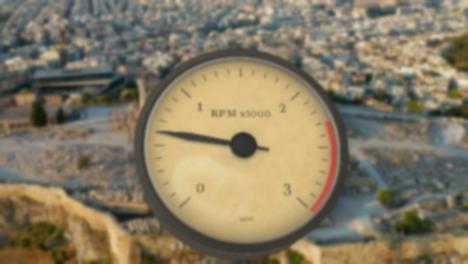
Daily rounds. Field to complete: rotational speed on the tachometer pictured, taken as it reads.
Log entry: 600 rpm
